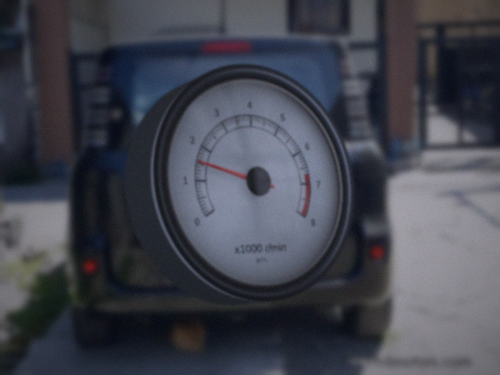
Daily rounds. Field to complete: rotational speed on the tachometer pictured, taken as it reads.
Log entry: 1500 rpm
